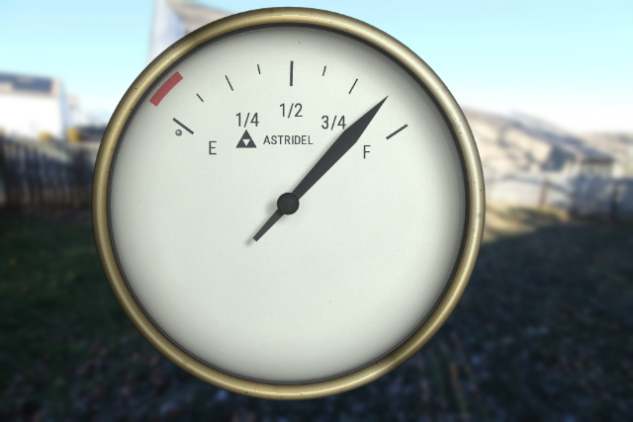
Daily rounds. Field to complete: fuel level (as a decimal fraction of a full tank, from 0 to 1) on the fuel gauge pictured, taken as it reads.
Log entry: 0.875
